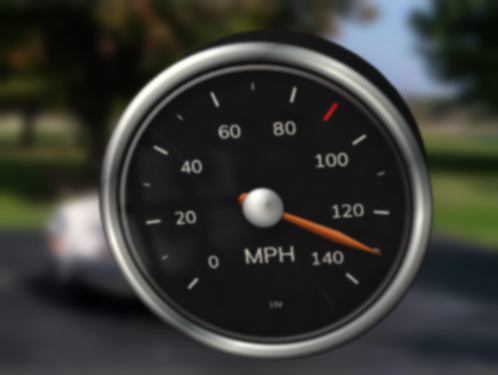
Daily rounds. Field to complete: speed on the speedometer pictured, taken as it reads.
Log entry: 130 mph
